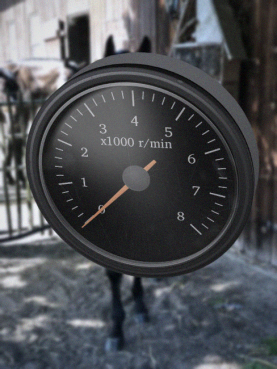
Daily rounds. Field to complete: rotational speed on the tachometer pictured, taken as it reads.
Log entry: 0 rpm
